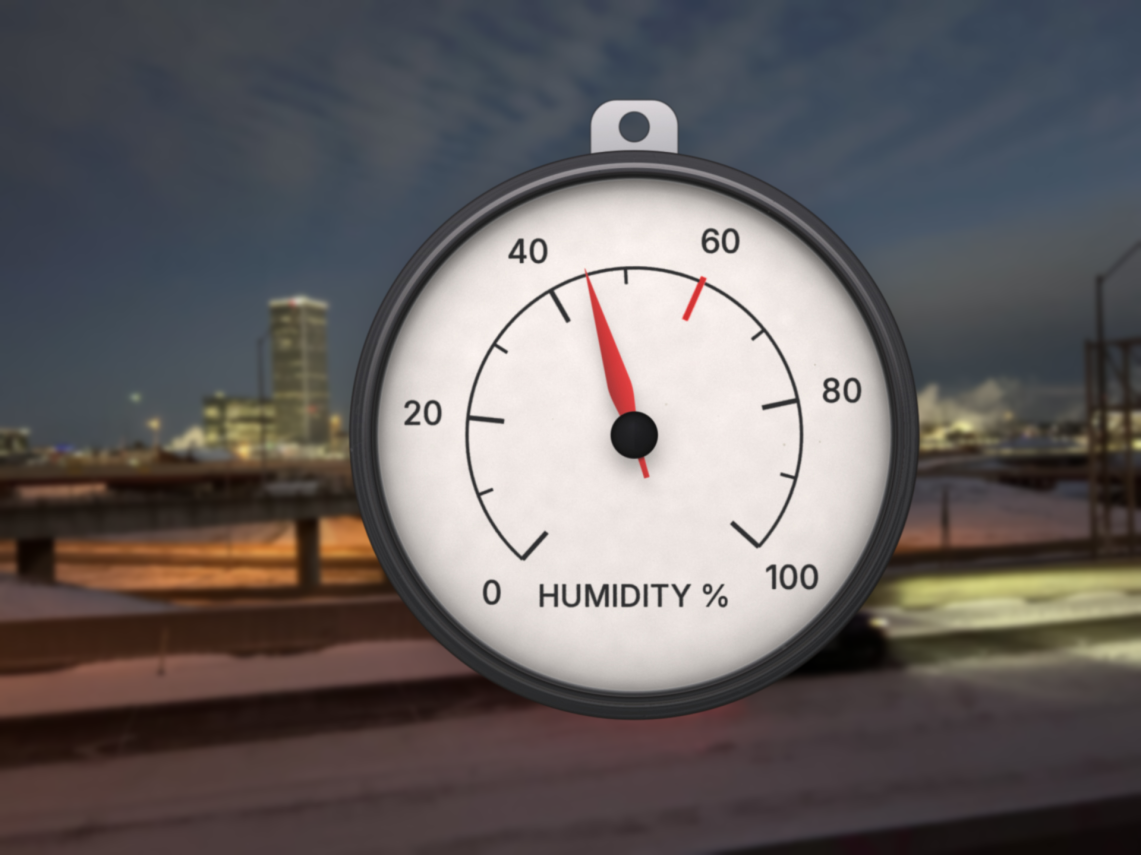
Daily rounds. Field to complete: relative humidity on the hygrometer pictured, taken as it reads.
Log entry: 45 %
